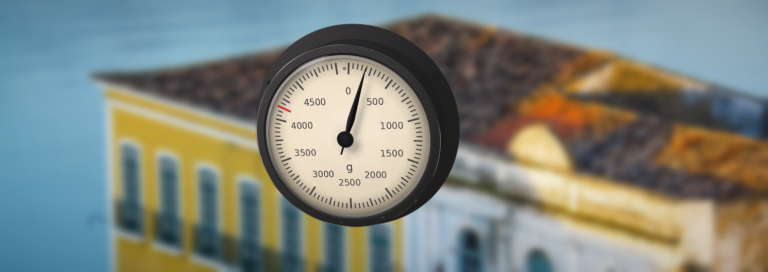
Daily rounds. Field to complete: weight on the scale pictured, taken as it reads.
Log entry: 200 g
